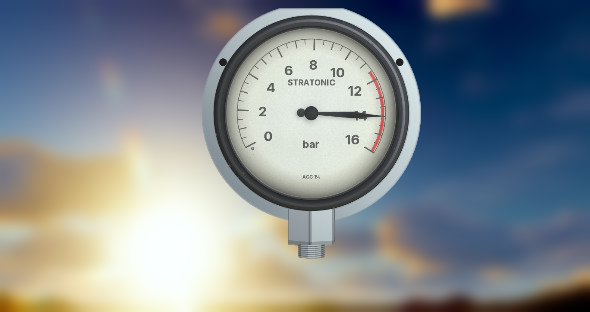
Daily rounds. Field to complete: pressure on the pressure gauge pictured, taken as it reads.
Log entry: 14 bar
